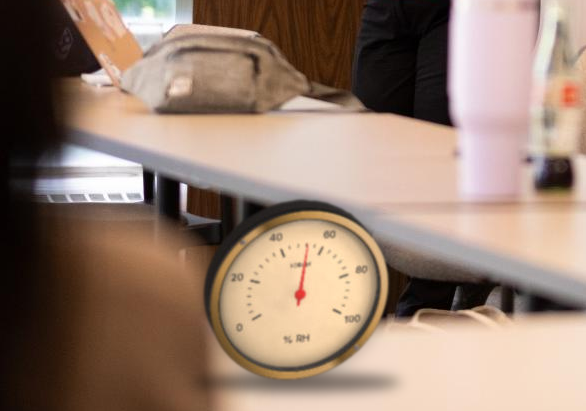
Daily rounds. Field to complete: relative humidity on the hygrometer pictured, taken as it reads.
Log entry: 52 %
